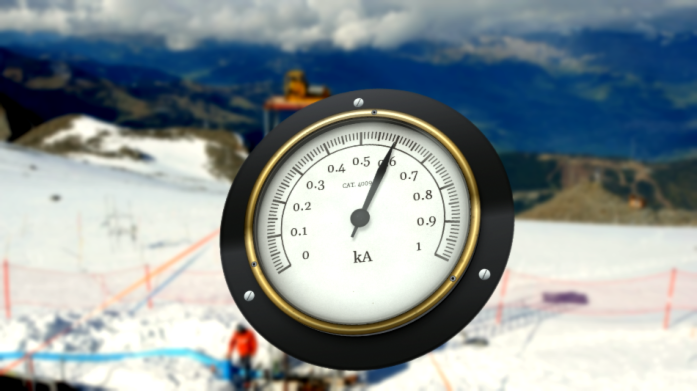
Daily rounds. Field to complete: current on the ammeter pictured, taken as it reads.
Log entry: 0.6 kA
